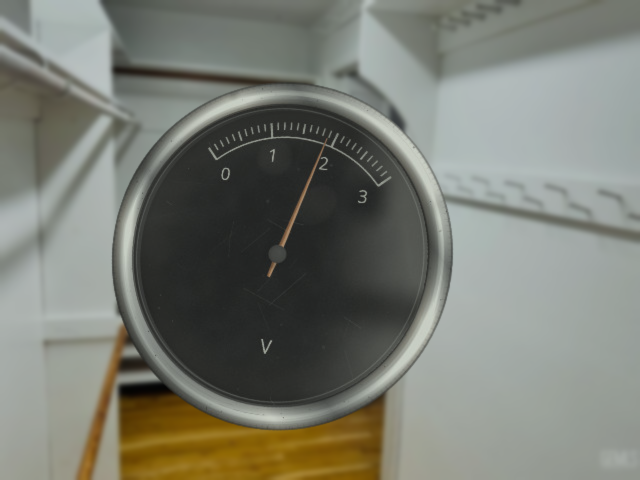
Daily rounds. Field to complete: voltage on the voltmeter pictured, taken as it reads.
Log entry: 1.9 V
